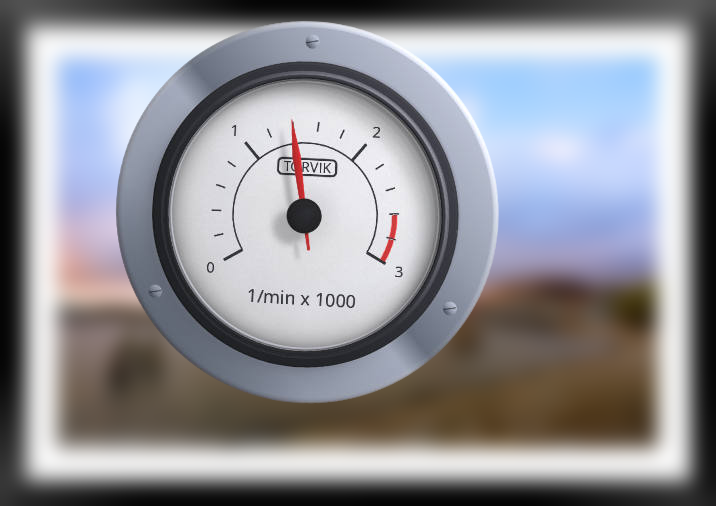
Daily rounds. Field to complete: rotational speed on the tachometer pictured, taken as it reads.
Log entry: 1400 rpm
